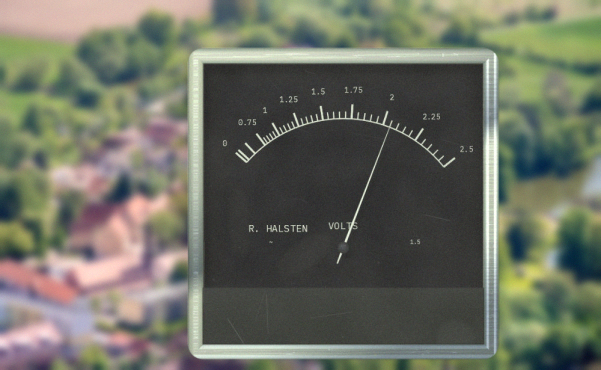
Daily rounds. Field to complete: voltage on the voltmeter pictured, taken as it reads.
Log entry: 2.05 V
